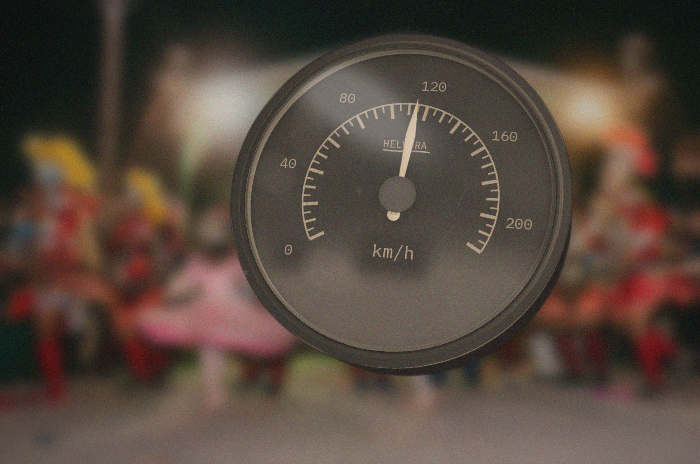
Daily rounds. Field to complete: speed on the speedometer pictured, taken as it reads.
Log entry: 115 km/h
